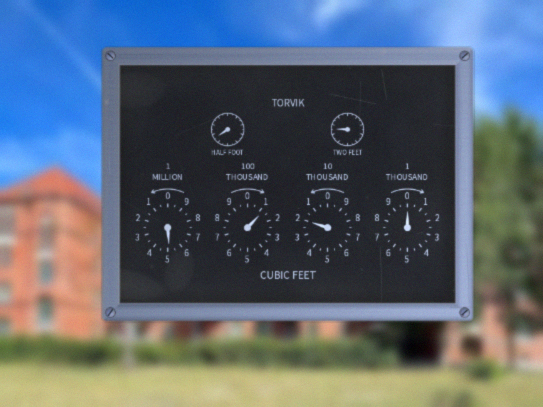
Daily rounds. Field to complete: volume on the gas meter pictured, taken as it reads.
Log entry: 512000 ft³
